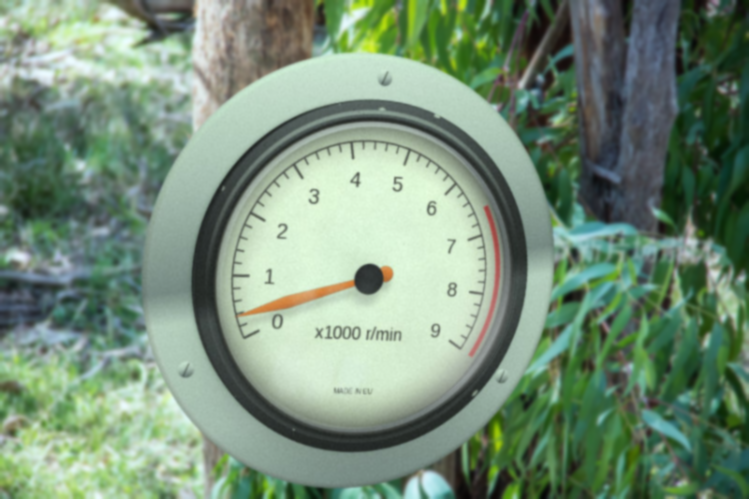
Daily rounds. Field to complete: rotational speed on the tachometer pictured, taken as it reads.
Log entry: 400 rpm
